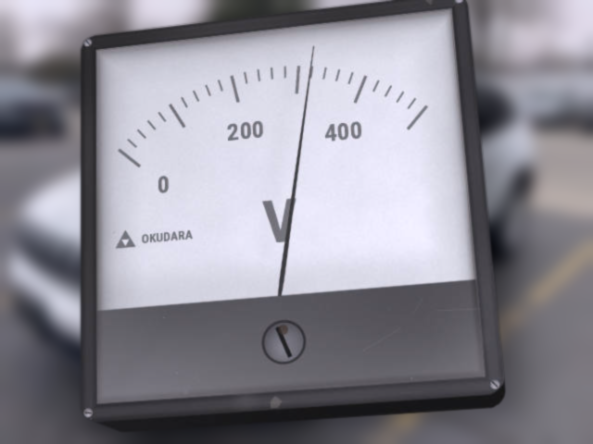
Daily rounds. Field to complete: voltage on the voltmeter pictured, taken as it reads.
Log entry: 320 V
